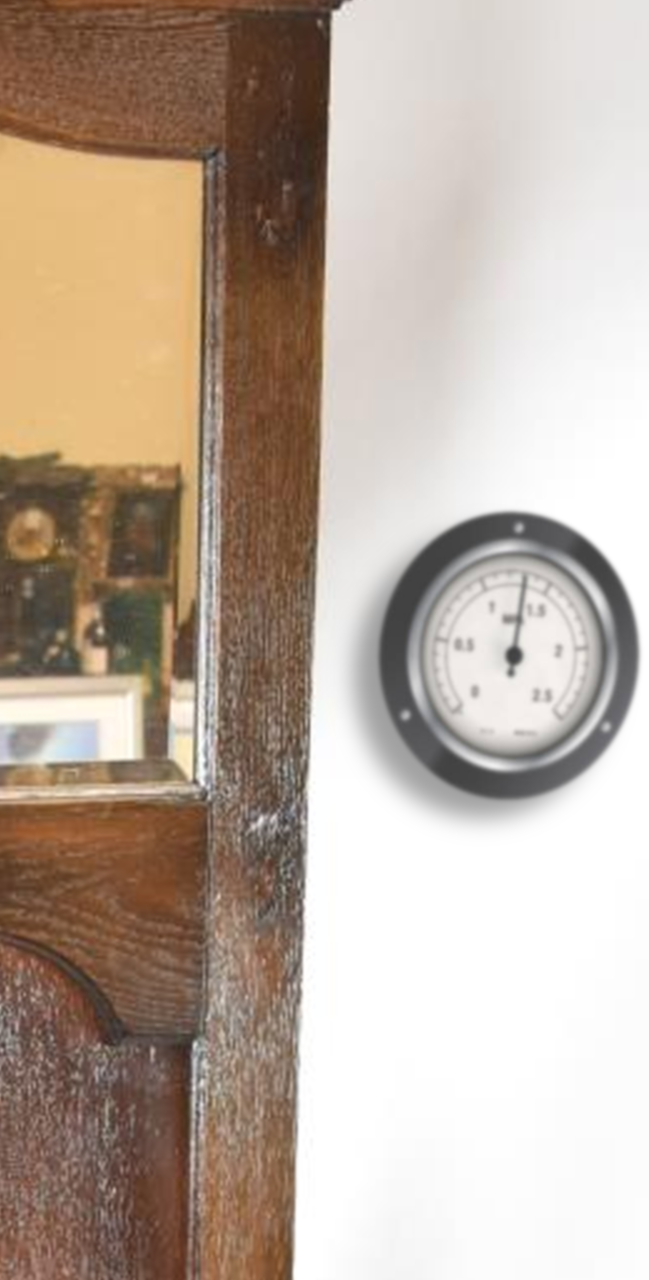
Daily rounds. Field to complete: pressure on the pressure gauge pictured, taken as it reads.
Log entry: 1.3 MPa
